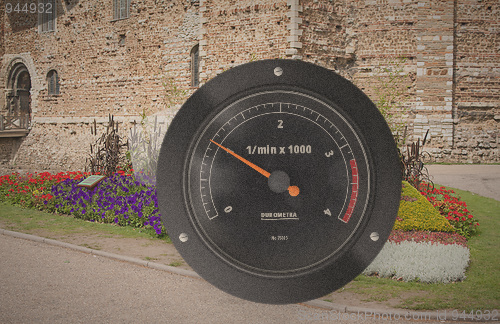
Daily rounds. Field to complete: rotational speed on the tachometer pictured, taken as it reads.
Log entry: 1000 rpm
